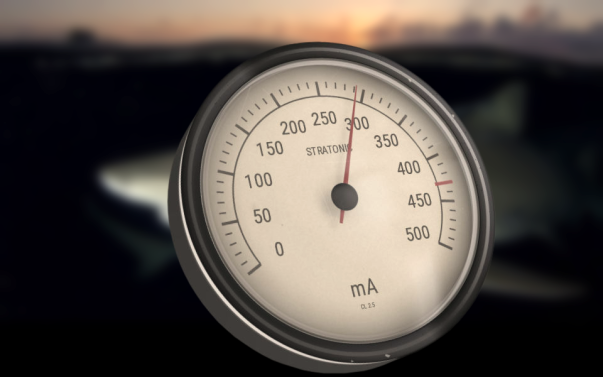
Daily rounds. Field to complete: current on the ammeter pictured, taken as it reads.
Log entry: 290 mA
